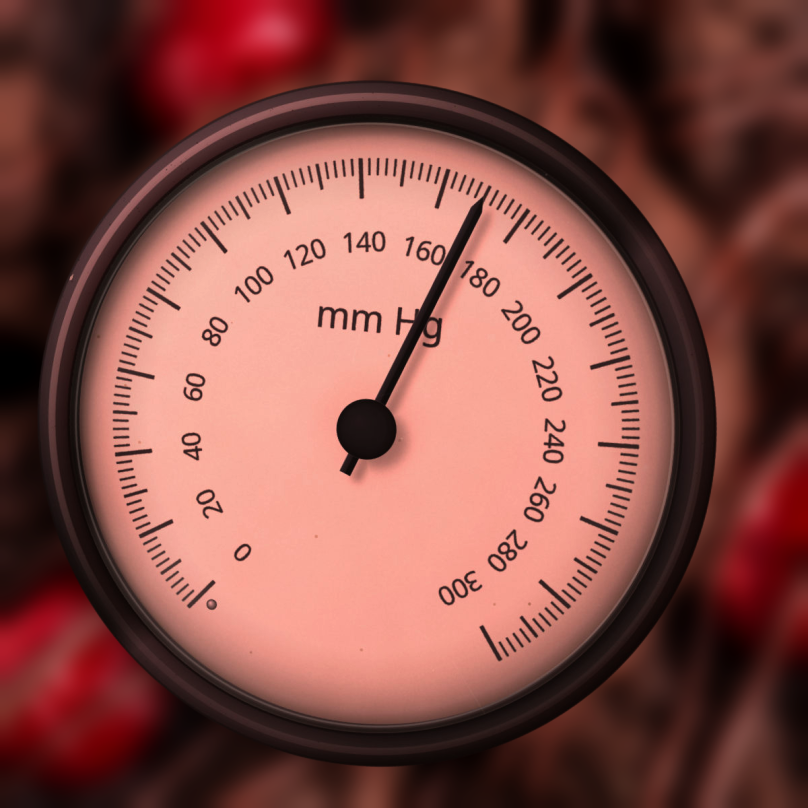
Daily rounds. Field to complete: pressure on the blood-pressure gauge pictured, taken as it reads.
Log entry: 170 mmHg
